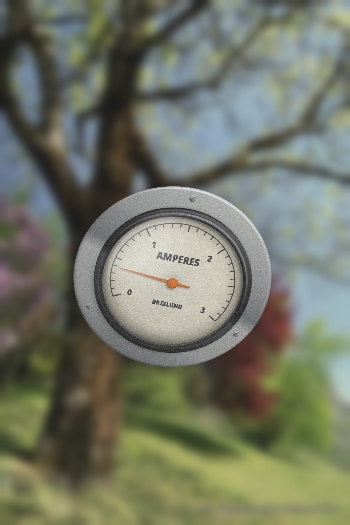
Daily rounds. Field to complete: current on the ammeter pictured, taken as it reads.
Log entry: 0.4 A
